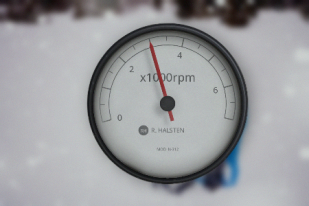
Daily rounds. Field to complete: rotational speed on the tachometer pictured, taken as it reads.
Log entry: 3000 rpm
